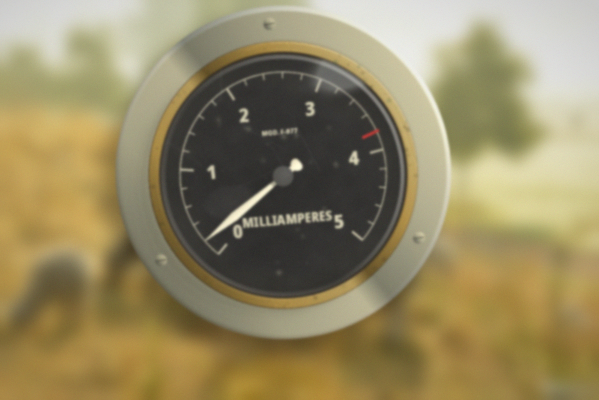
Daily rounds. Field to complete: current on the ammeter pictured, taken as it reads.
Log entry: 0.2 mA
